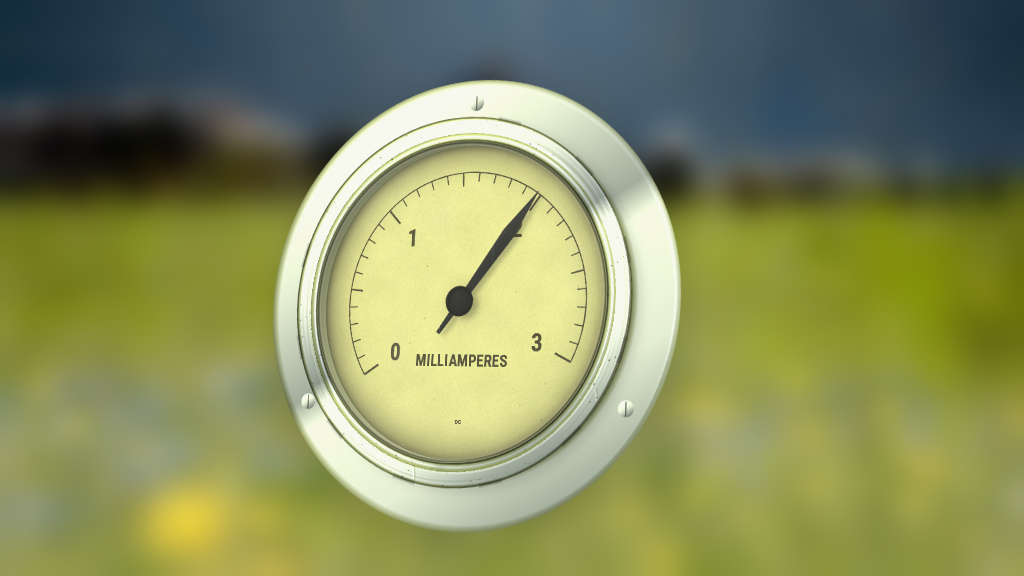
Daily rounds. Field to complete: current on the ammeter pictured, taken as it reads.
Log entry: 2 mA
